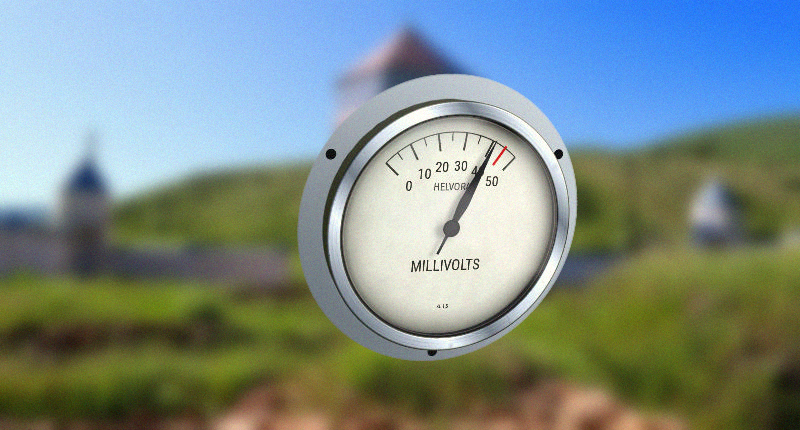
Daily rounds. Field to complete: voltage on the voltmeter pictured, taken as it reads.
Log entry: 40 mV
